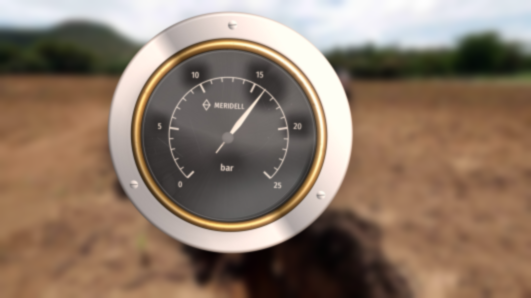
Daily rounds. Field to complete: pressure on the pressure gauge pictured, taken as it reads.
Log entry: 16 bar
